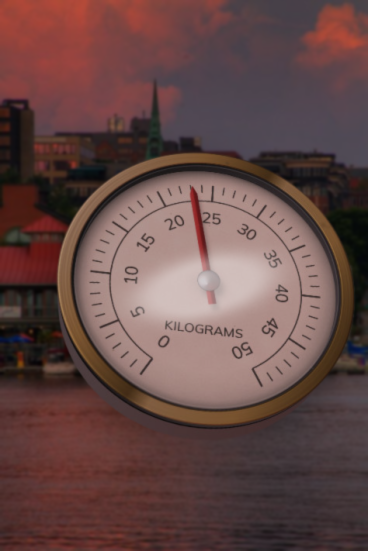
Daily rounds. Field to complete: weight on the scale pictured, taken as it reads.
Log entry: 23 kg
